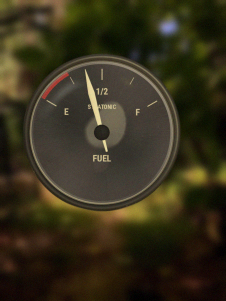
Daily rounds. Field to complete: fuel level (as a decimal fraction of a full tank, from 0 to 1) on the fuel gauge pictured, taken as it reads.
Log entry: 0.375
